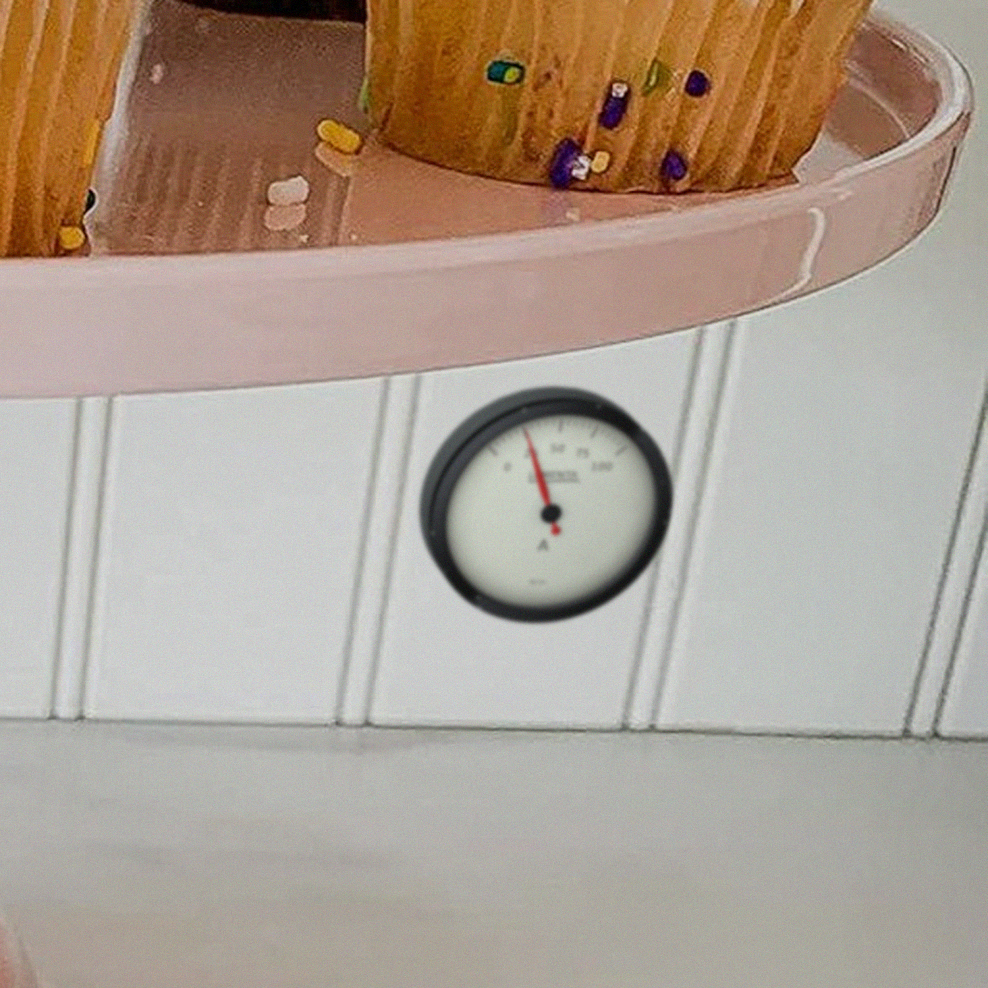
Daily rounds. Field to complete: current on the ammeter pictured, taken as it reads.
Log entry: 25 A
